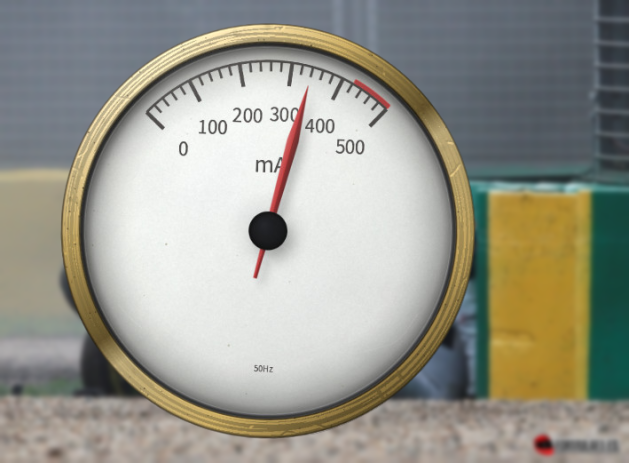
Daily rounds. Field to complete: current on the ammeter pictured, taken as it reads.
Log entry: 340 mA
